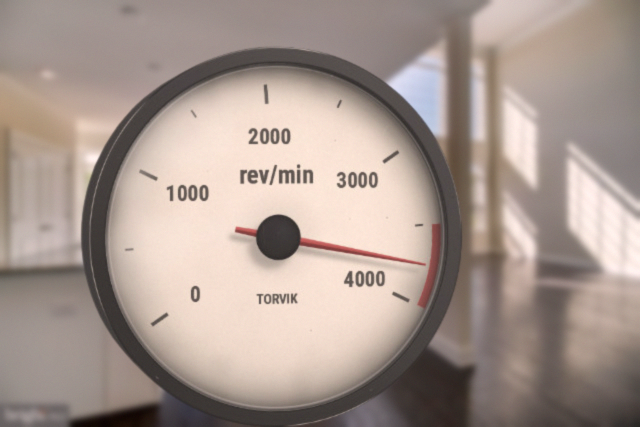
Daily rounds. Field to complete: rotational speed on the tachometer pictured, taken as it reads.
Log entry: 3750 rpm
